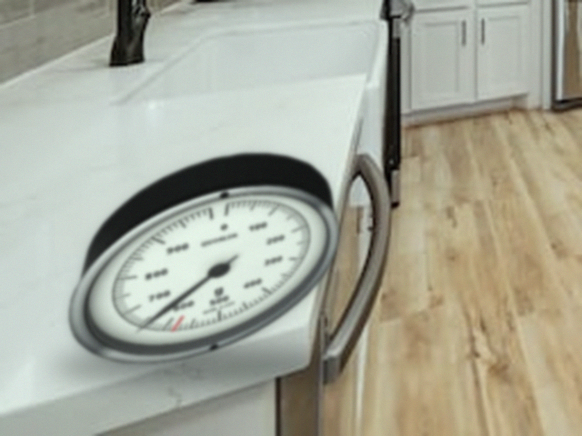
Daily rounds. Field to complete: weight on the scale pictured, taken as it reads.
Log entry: 650 g
